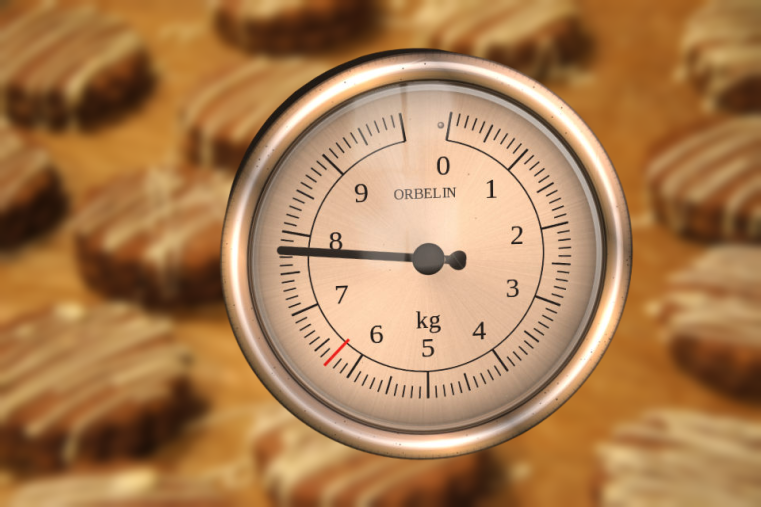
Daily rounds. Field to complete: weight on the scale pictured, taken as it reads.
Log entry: 7.8 kg
